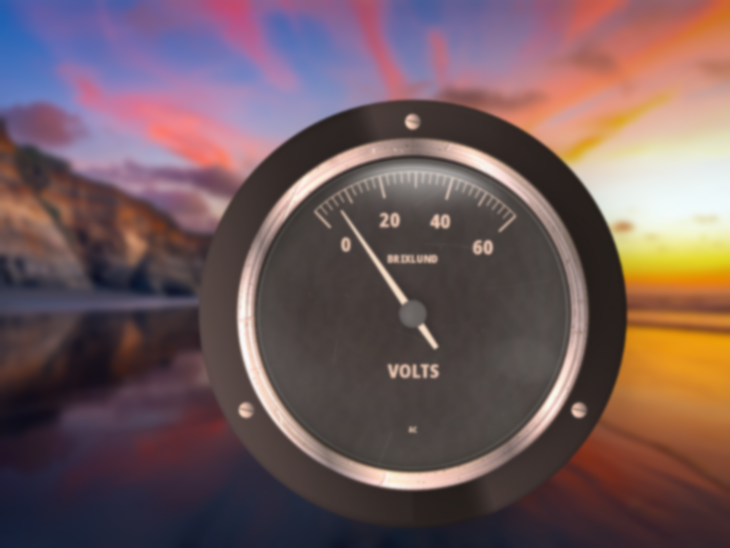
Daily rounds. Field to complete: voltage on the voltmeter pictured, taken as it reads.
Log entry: 6 V
